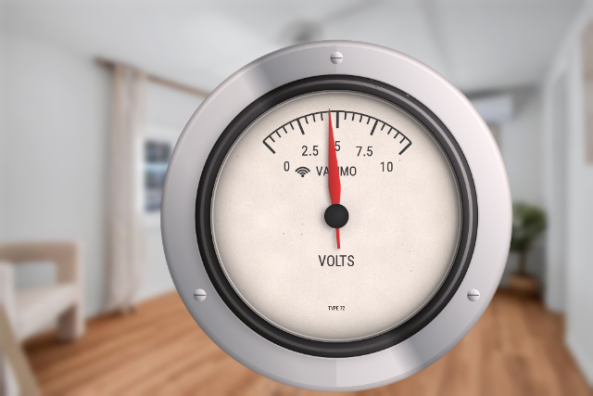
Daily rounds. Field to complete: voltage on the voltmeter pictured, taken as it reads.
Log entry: 4.5 V
